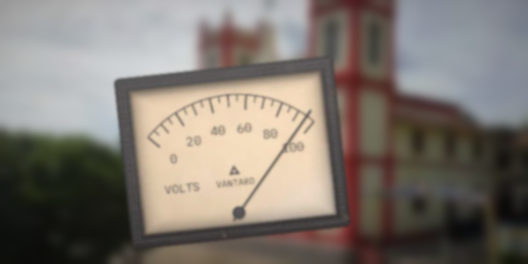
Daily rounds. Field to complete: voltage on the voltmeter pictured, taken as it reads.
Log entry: 95 V
